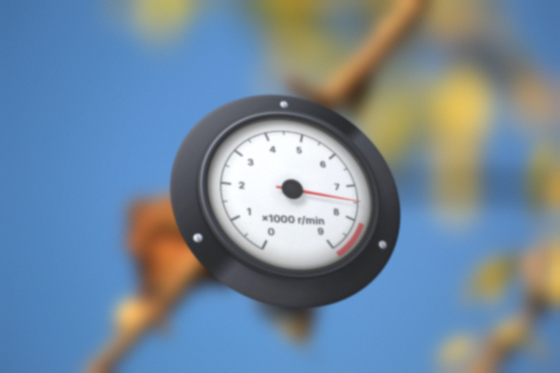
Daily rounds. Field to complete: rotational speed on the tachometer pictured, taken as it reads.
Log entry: 7500 rpm
